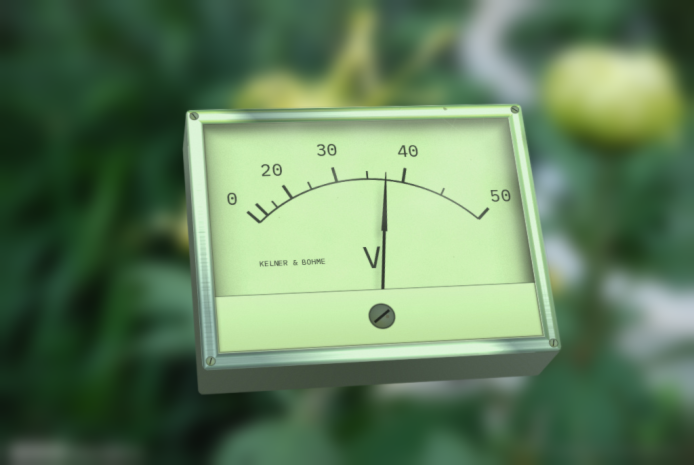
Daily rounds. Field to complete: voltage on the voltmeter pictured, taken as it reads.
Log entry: 37.5 V
